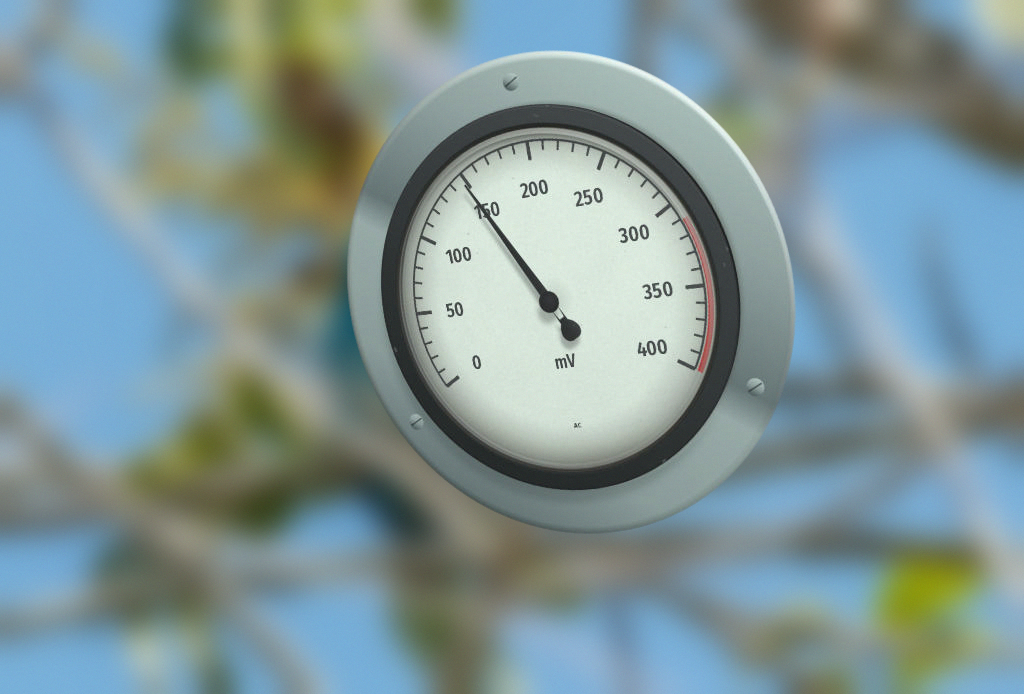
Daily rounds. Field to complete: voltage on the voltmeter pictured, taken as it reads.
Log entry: 150 mV
